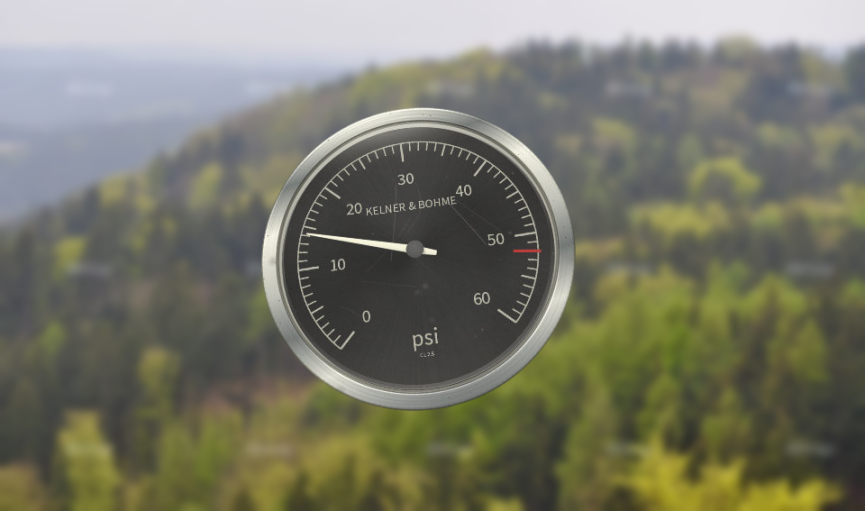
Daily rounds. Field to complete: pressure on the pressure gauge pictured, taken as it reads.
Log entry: 14 psi
